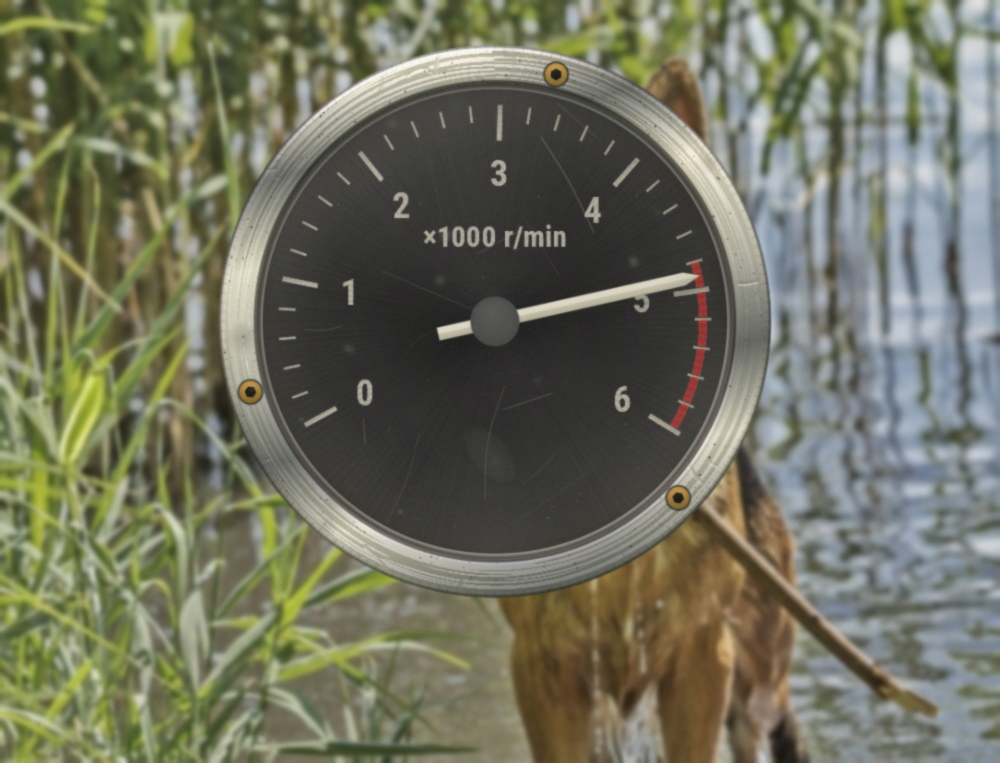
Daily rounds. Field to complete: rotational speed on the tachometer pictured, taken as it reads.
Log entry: 4900 rpm
